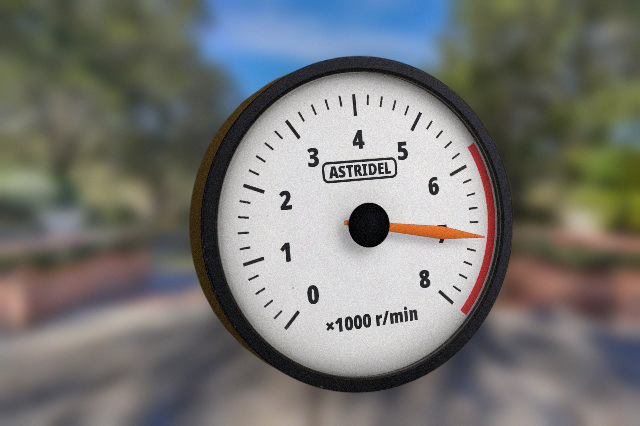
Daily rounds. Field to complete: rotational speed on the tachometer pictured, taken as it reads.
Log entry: 7000 rpm
